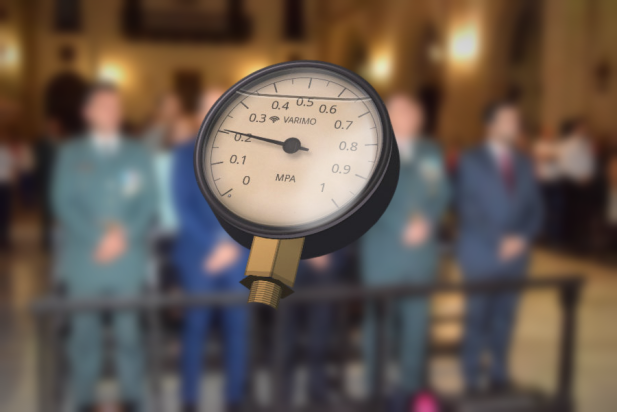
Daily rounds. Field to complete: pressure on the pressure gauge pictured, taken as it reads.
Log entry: 0.2 MPa
